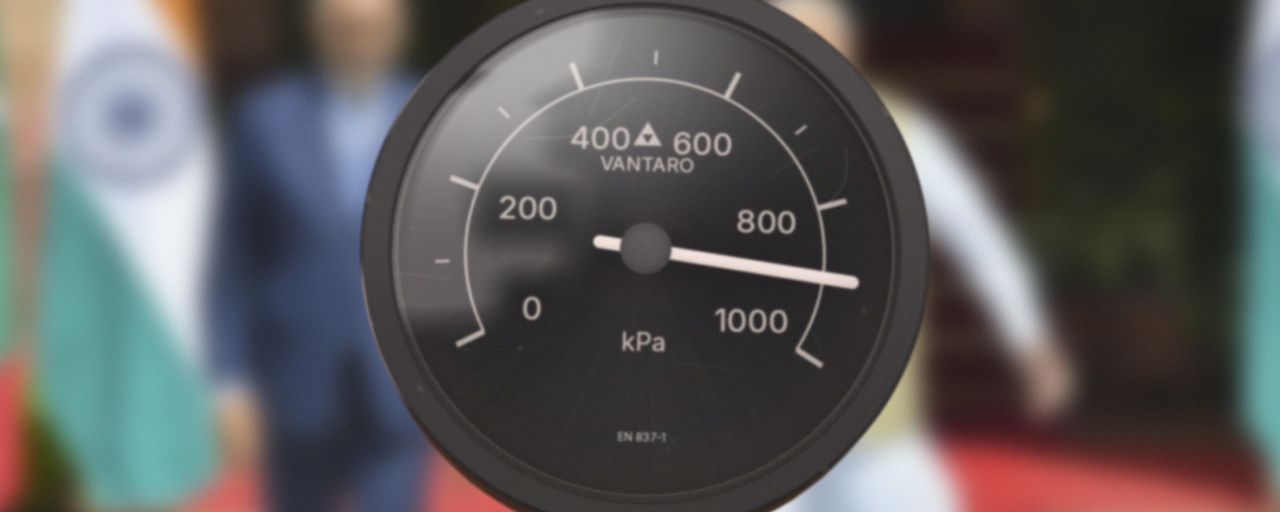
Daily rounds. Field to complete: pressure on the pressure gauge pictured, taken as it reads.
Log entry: 900 kPa
